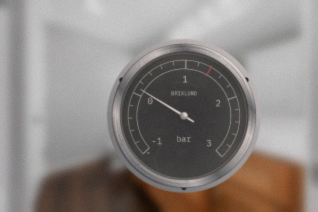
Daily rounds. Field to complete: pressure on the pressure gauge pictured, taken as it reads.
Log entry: 0.1 bar
